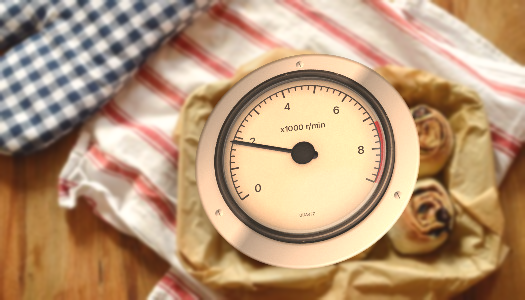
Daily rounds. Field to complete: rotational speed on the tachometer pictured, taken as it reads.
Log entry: 1800 rpm
